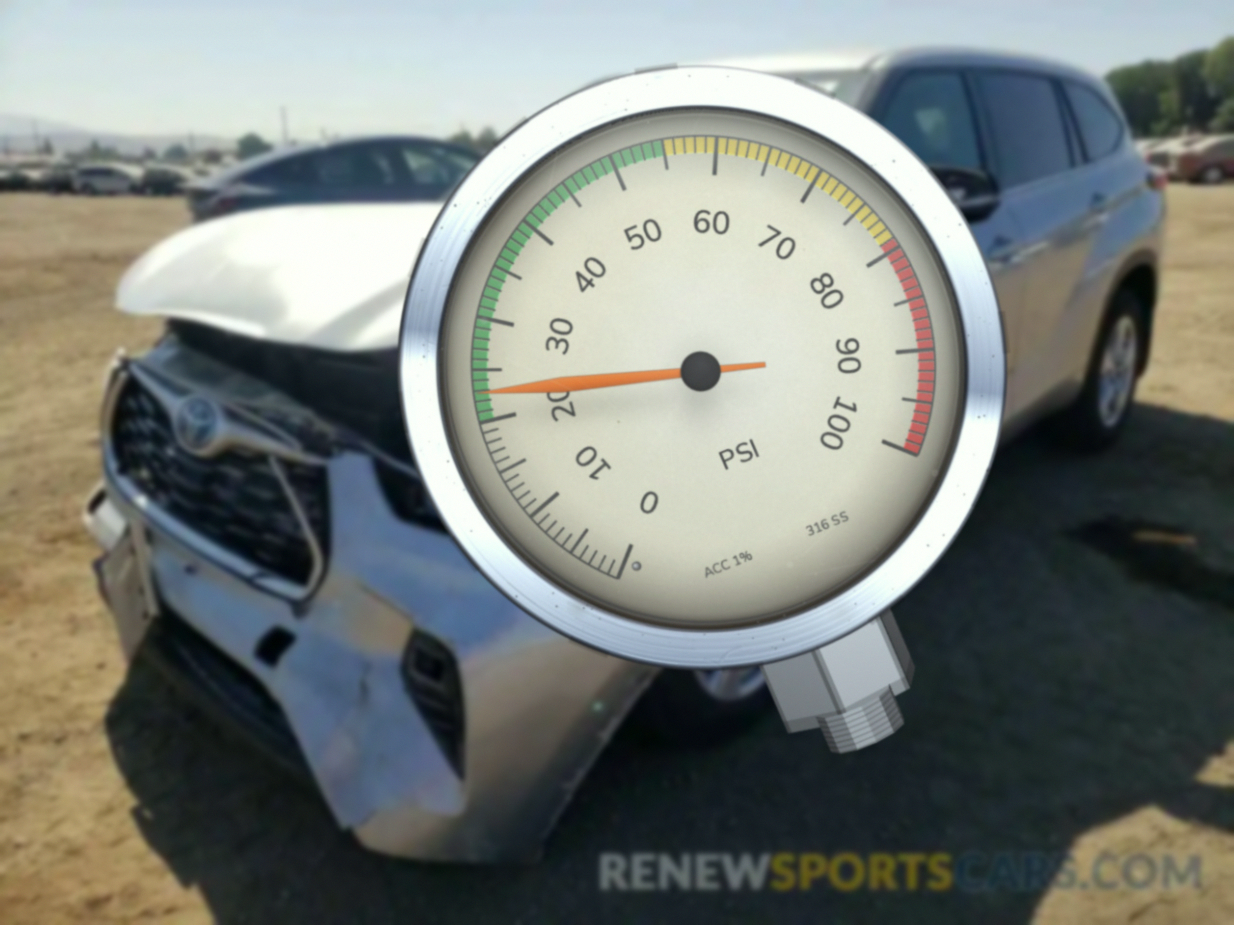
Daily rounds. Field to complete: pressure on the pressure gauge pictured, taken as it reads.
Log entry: 23 psi
